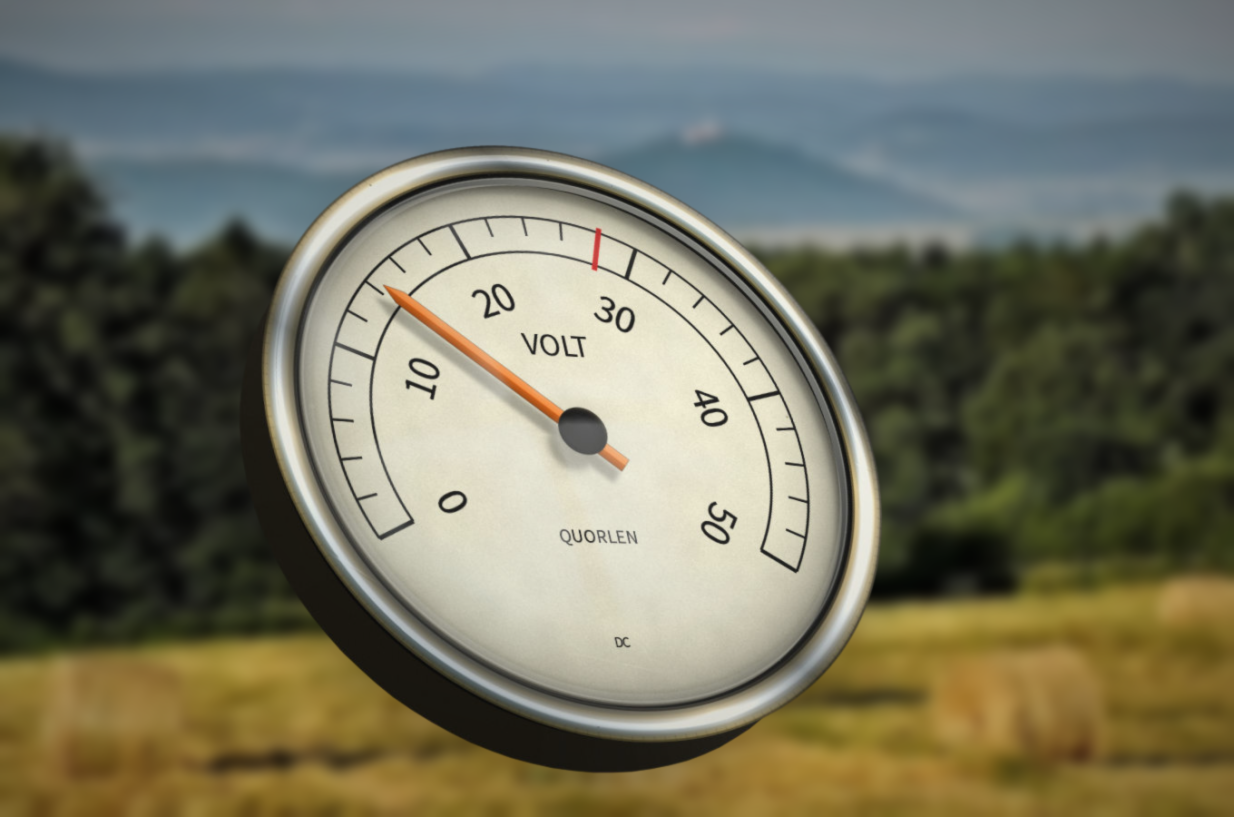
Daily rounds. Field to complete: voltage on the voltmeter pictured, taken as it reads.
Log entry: 14 V
